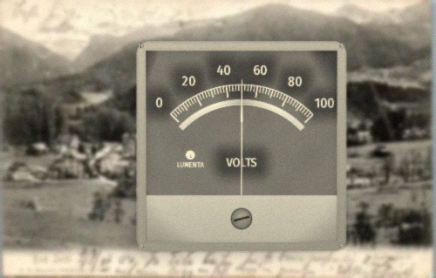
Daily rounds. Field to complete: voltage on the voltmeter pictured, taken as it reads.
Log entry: 50 V
